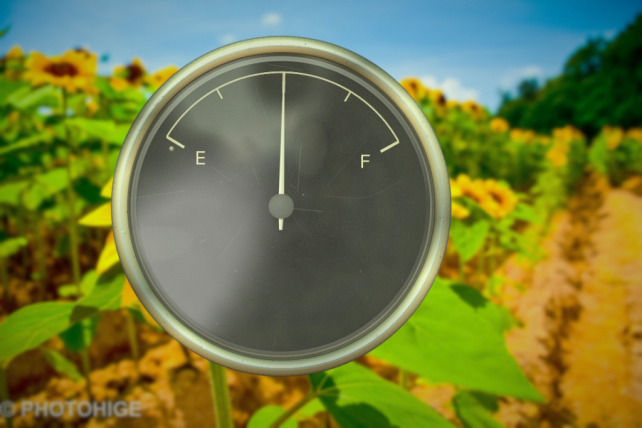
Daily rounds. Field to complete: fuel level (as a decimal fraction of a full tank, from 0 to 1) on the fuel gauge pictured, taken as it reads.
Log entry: 0.5
